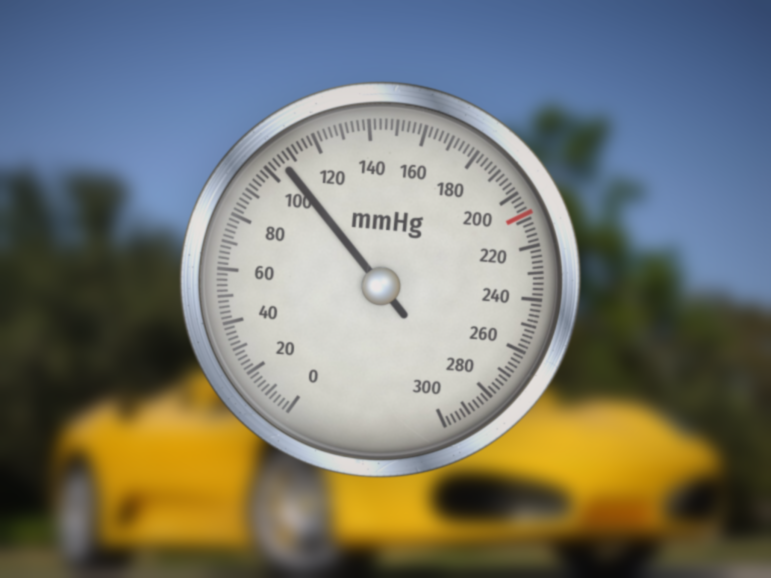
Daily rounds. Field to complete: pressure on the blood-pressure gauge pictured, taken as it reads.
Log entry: 106 mmHg
